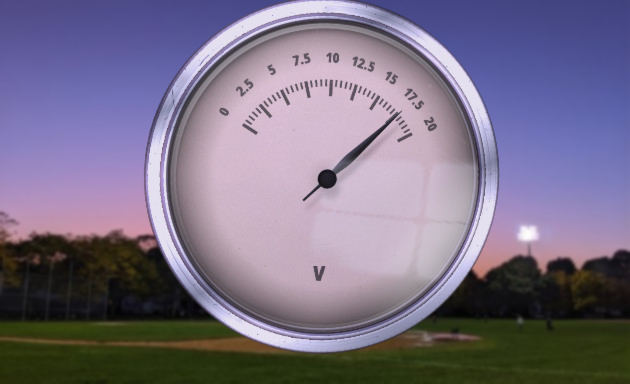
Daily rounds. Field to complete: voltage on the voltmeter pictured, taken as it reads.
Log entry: 17.5 V
